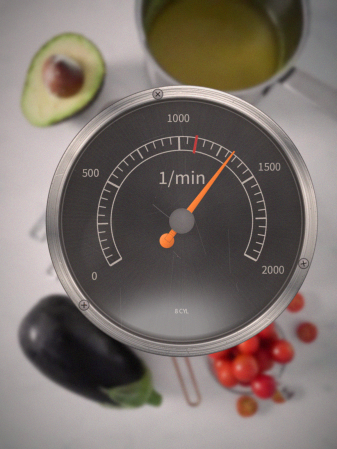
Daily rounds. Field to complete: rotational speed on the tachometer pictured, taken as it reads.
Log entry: 1325 rpm
